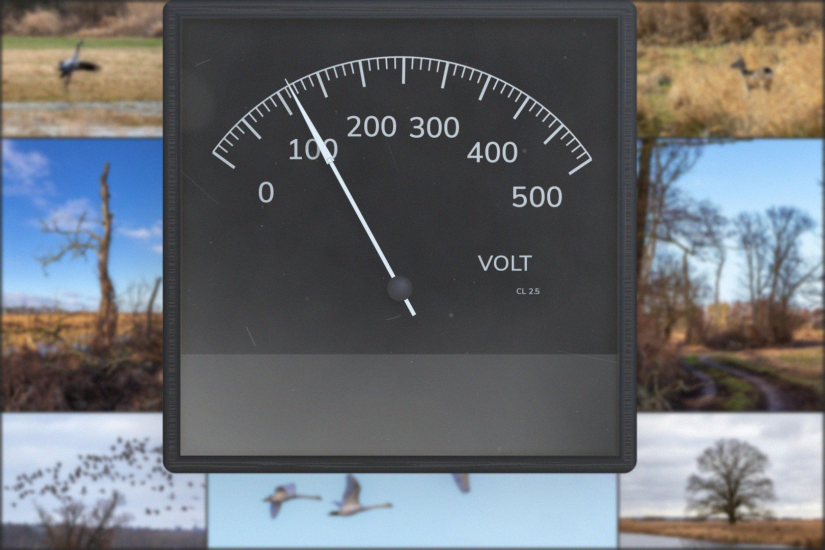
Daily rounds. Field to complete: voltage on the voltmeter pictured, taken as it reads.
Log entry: 115 V
